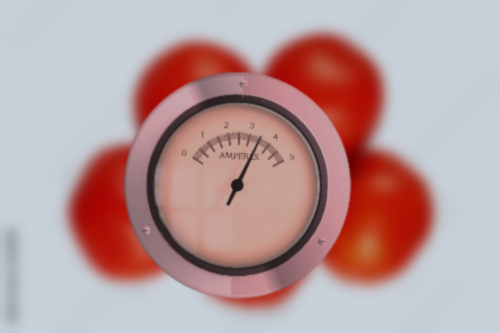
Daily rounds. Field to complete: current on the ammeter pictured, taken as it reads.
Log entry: 3.5 A
